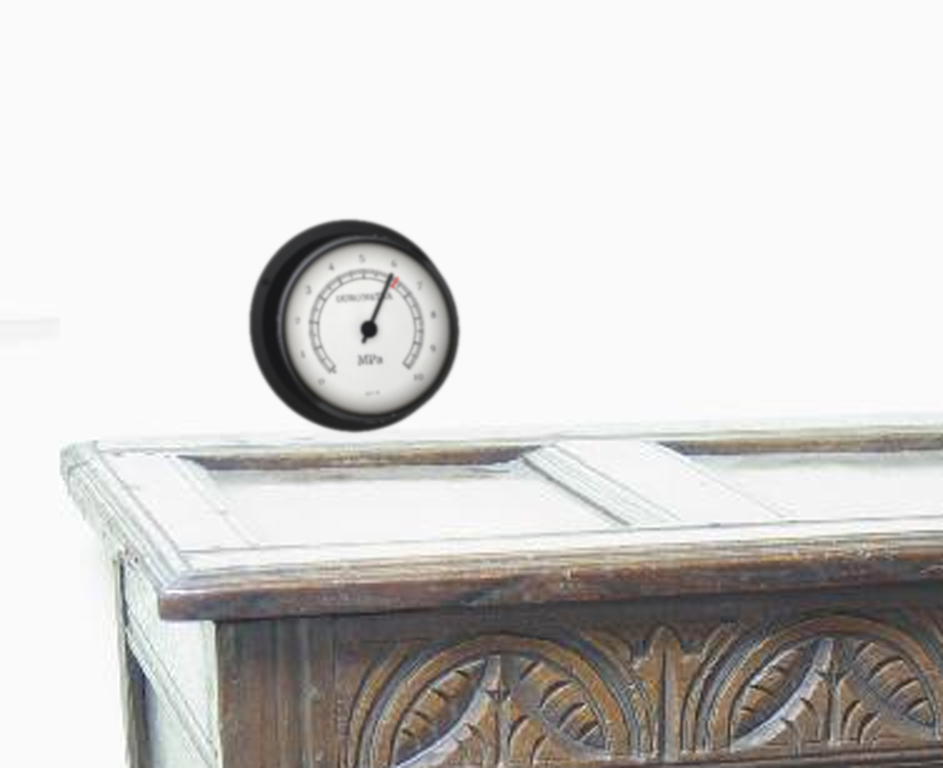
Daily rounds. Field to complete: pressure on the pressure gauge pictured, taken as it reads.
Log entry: 6 MPa
